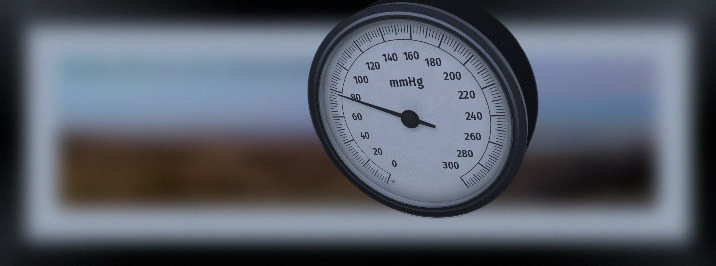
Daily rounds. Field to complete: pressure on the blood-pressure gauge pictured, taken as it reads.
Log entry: 80 mmHg
